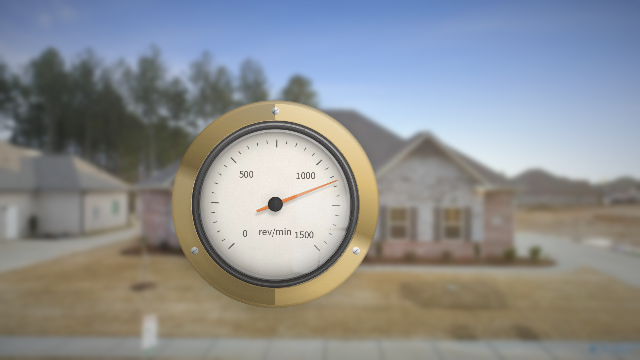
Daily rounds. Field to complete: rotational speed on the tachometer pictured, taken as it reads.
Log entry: 1125 rpm
